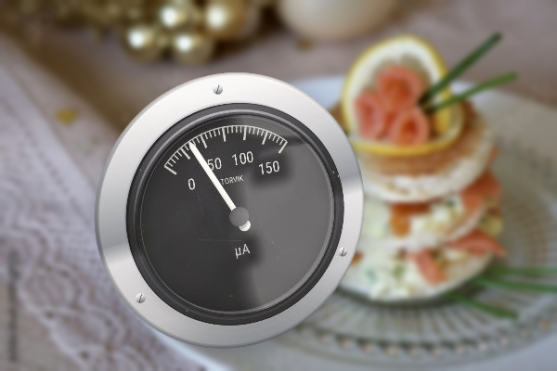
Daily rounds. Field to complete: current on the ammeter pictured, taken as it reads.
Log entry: 35 µA
